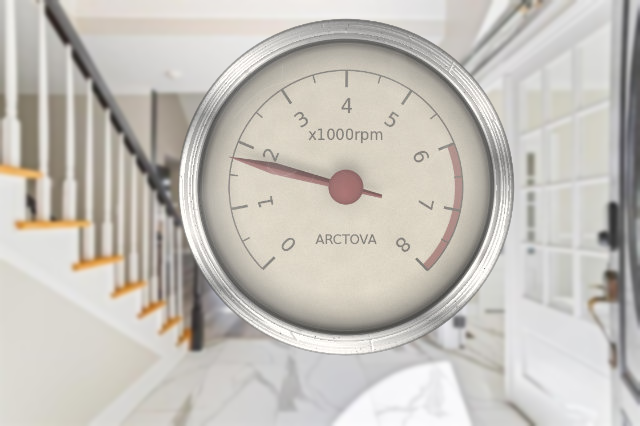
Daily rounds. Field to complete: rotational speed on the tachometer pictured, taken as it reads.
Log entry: 1750 rpm
